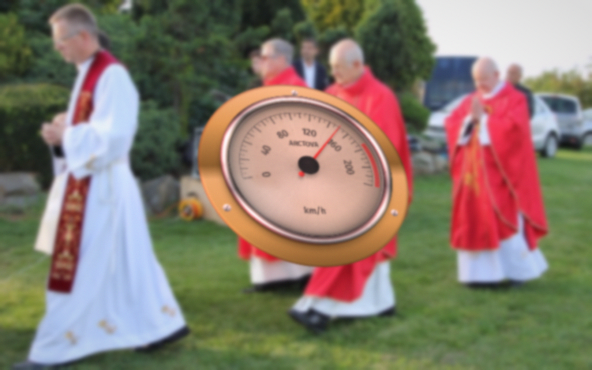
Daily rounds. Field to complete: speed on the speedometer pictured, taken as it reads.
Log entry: 150 km/h
